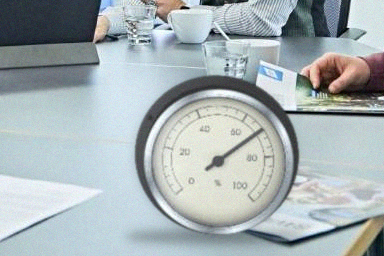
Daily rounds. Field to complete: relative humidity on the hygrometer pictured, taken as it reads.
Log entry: 68 %
